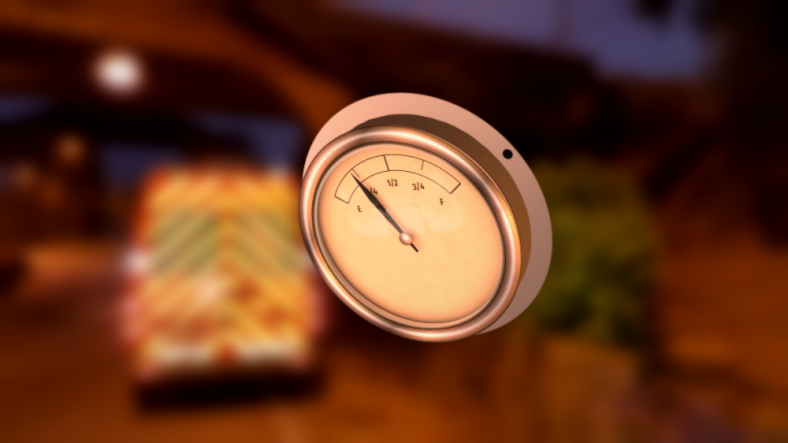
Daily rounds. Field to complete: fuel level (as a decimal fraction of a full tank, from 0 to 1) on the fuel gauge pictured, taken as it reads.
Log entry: 0.25
